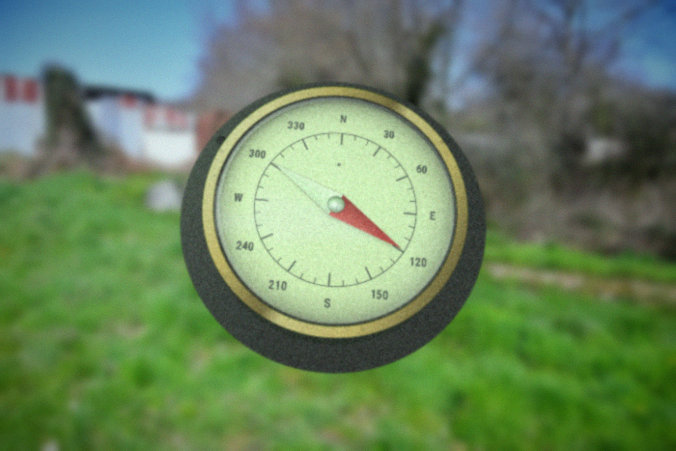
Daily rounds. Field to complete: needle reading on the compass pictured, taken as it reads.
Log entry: 120 °
